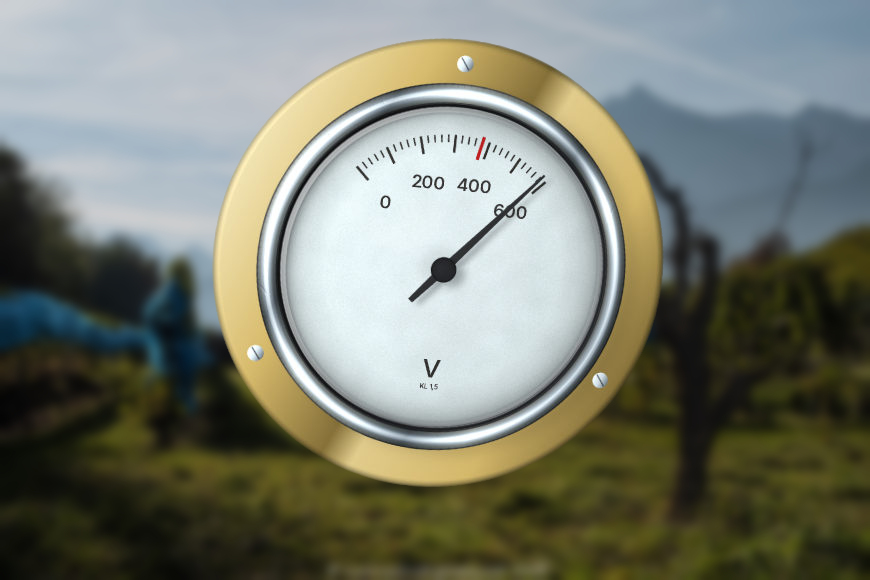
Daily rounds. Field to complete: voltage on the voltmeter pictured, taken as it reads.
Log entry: 580 V
